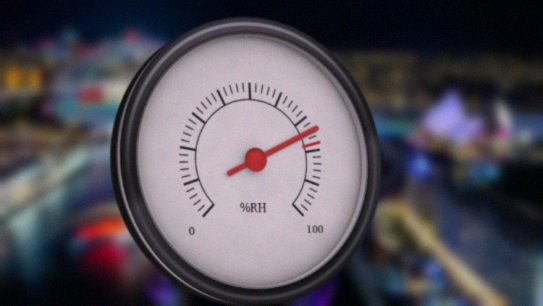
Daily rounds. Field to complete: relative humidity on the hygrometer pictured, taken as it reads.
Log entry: 74 %
